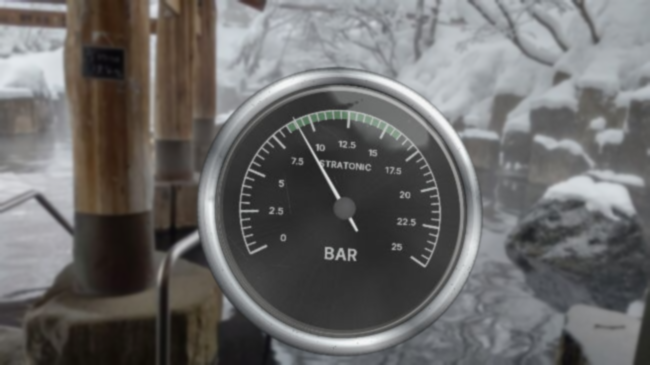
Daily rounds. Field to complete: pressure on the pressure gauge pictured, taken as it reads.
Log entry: 9 bar
